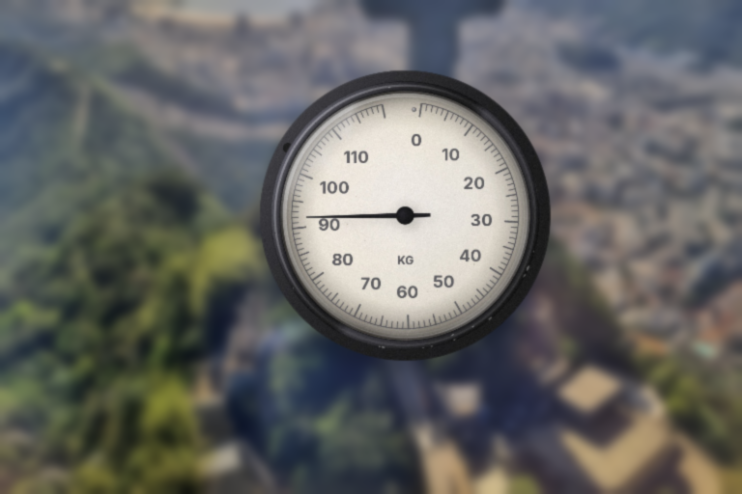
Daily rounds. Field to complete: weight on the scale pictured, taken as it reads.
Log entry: 92 kg
